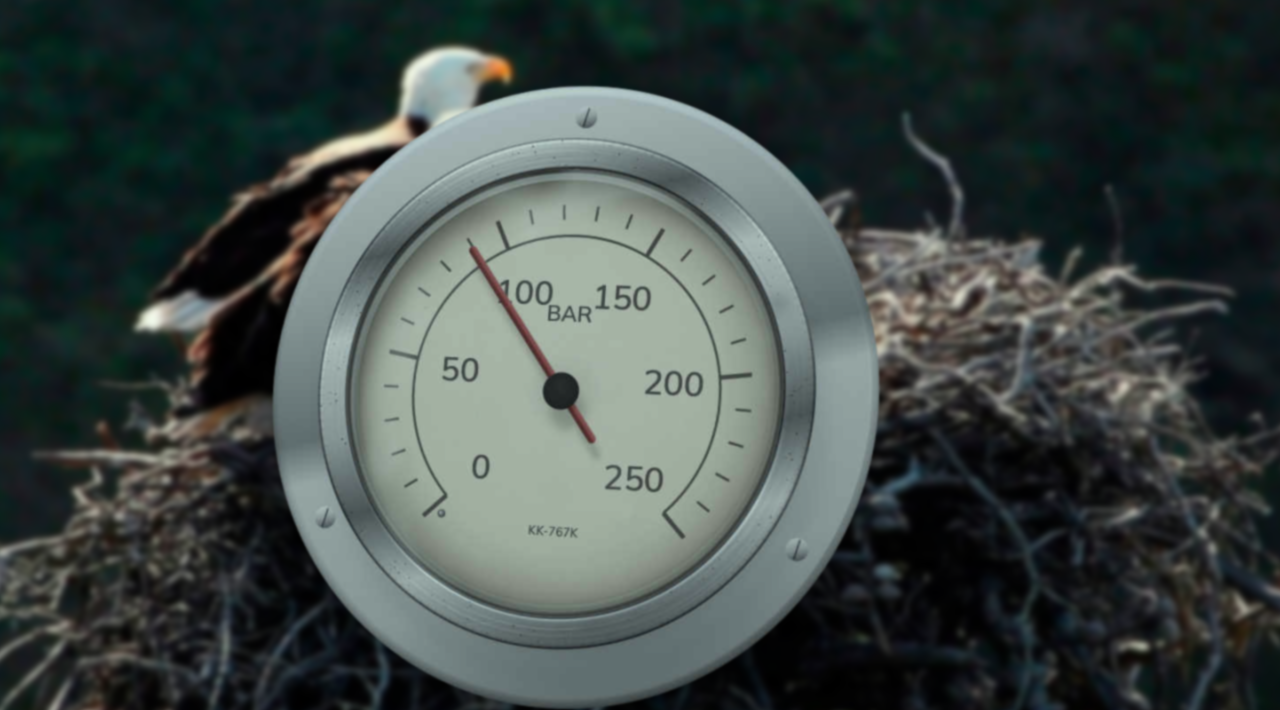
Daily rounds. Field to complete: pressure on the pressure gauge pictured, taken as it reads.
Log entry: 90 bar
